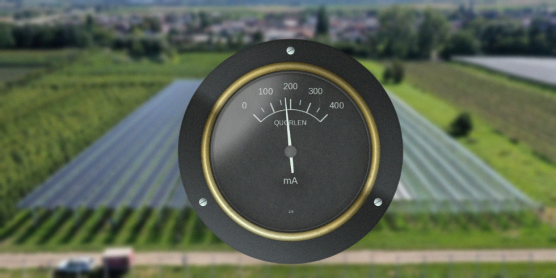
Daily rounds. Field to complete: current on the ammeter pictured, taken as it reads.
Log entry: 175 mA
